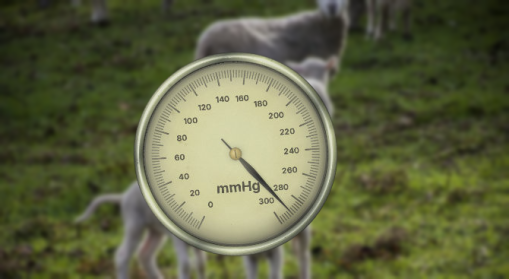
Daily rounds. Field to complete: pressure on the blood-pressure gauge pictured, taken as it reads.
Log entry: 290 mmHg
